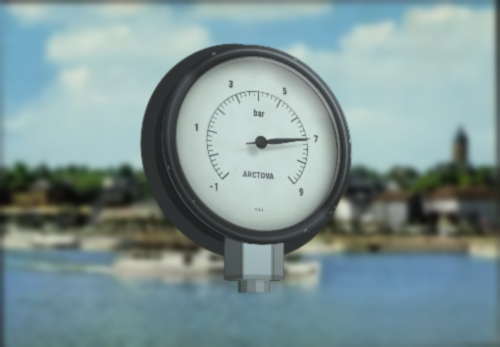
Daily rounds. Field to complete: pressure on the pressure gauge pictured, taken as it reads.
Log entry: 7 bar
